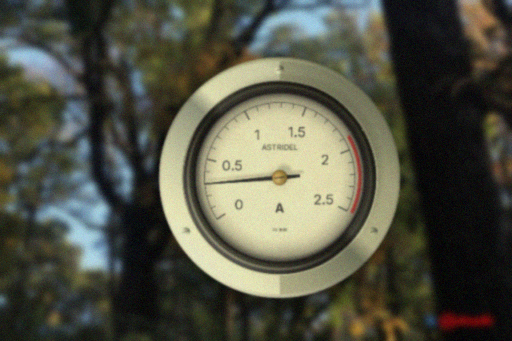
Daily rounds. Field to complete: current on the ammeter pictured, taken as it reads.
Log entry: 0.3 A
